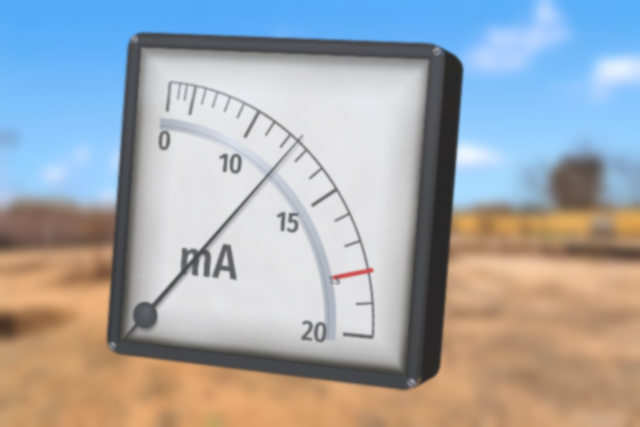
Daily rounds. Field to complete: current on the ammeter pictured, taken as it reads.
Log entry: 12.5 mA
